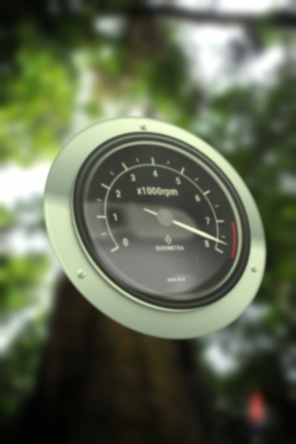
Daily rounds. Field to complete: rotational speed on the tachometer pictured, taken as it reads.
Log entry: 7750 rpm
